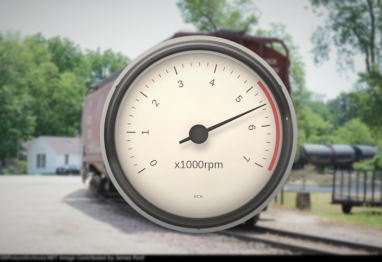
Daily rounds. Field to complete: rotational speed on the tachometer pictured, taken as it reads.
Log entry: 5500 rpm
